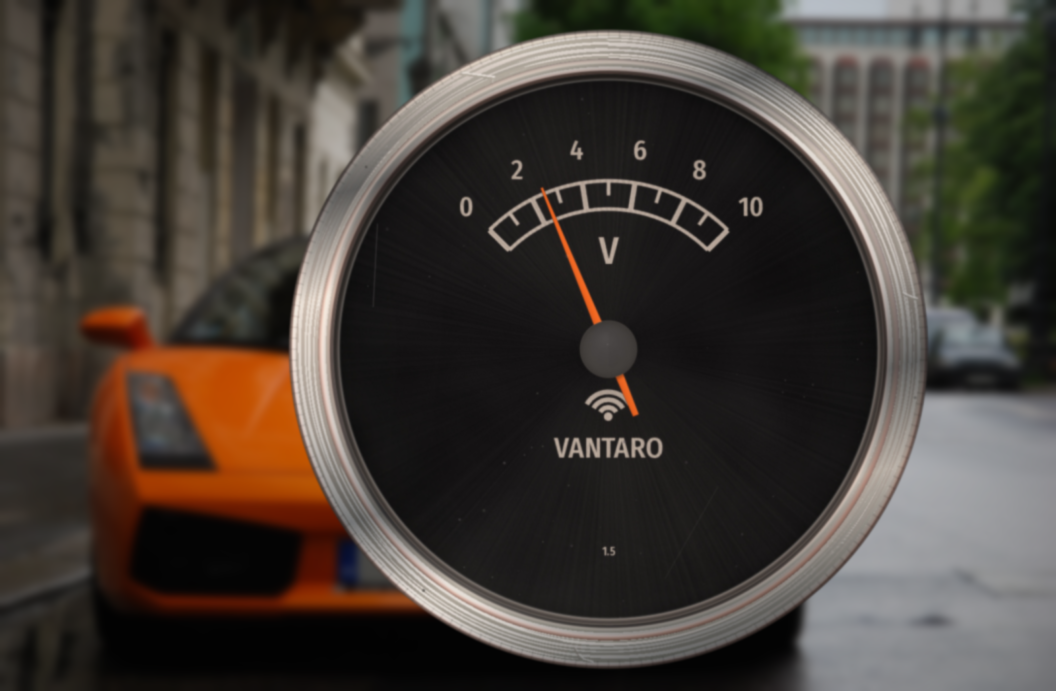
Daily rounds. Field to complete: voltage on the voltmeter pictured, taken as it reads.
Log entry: 2.5 V
